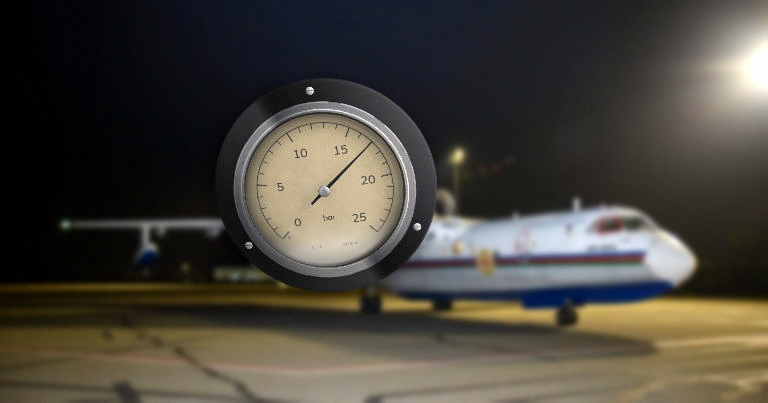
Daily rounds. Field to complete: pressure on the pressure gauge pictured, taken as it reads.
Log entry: 17 bar
